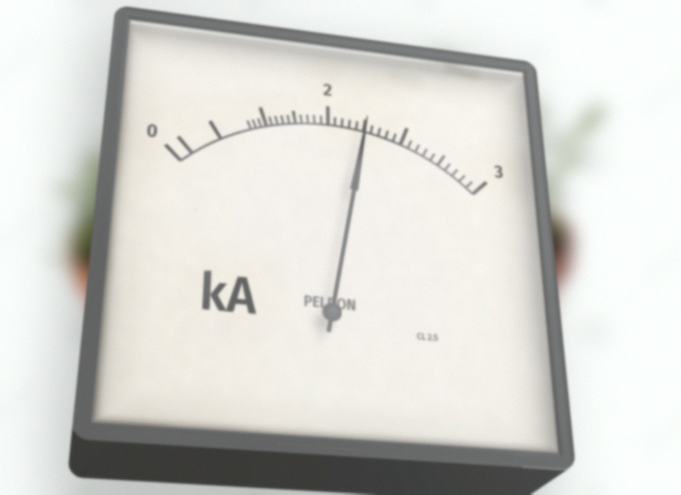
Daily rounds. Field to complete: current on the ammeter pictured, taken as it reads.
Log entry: 2.25 kA
